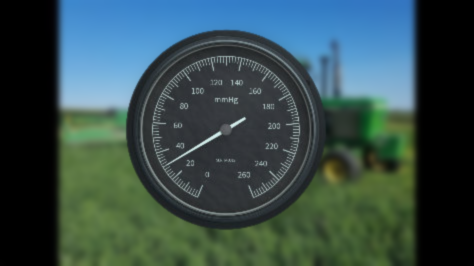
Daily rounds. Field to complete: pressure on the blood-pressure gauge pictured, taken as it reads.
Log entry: 30 mmHg
